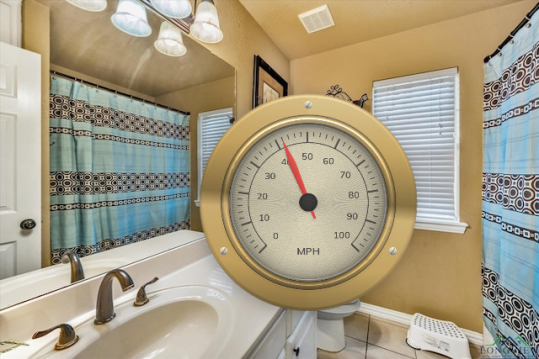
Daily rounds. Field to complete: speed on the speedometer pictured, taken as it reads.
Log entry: 42 mph
